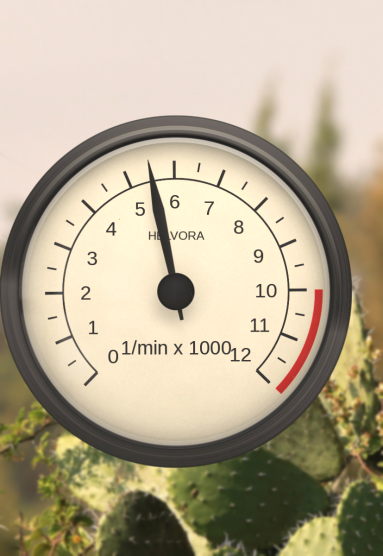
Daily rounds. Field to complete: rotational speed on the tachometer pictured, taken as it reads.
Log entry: 5500 rpm
